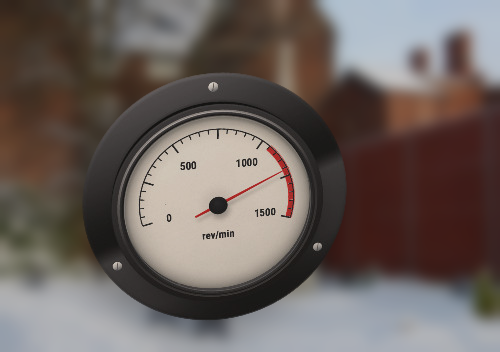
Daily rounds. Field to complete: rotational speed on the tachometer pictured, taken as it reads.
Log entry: 1200 rpm
